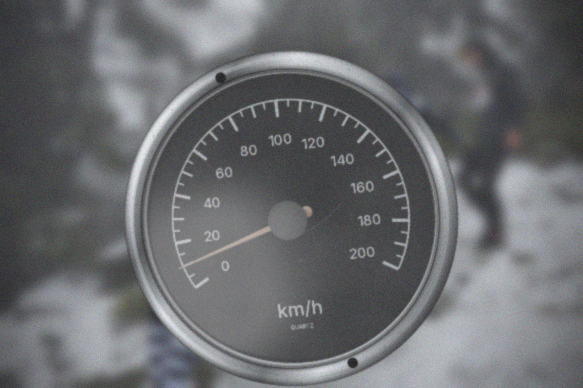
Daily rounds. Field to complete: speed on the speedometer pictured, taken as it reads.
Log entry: 10 km/h
